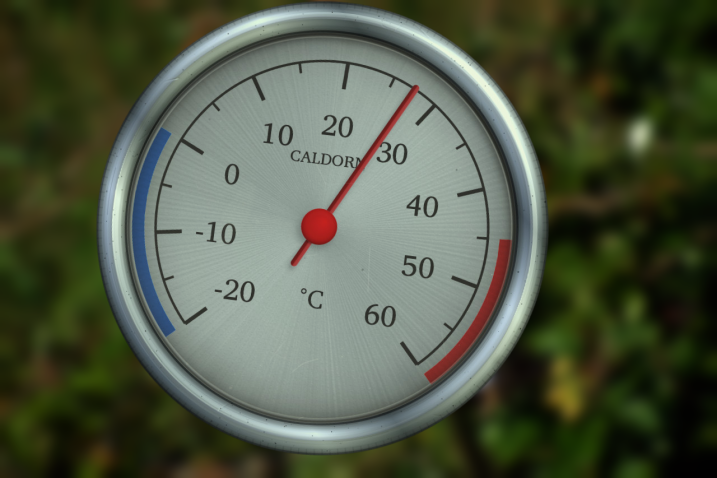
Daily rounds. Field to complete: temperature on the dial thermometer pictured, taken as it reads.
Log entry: 27.5 °C
